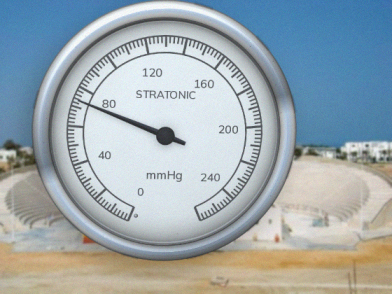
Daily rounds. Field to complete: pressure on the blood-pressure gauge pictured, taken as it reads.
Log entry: 74 mmHg
